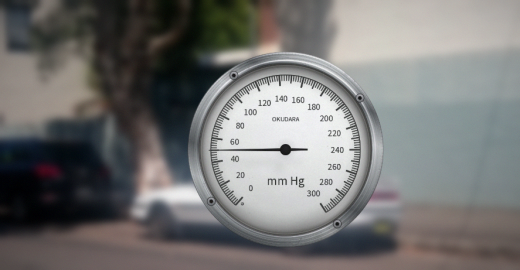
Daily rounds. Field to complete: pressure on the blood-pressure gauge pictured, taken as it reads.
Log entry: 50 mmHg
